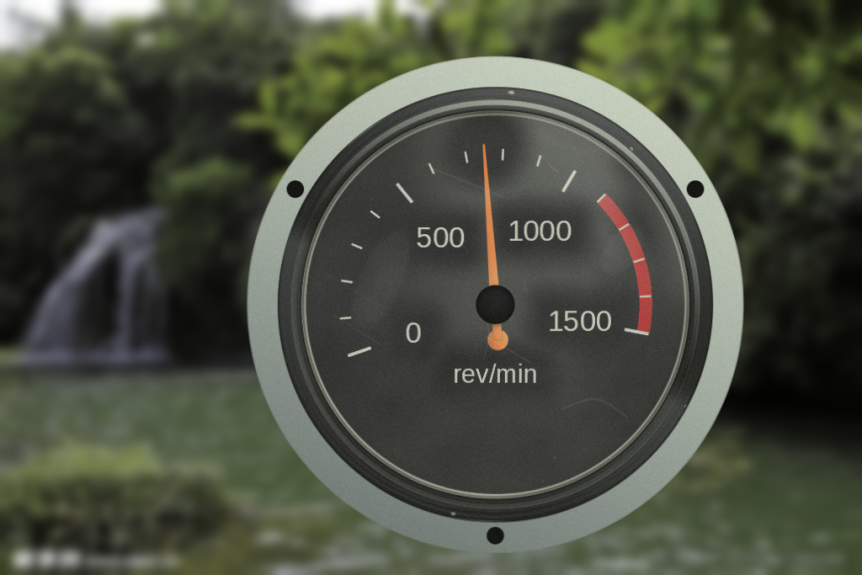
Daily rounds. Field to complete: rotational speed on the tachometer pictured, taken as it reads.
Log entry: 750 rpm
